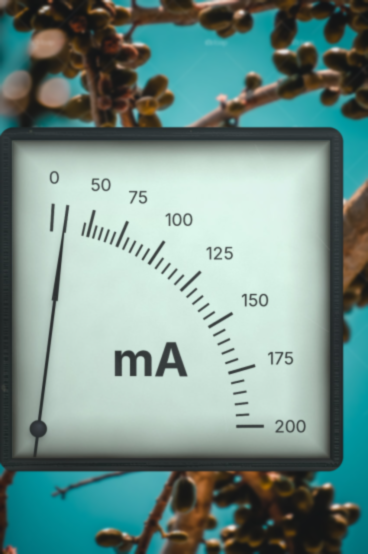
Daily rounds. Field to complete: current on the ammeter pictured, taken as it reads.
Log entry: 25 mA
